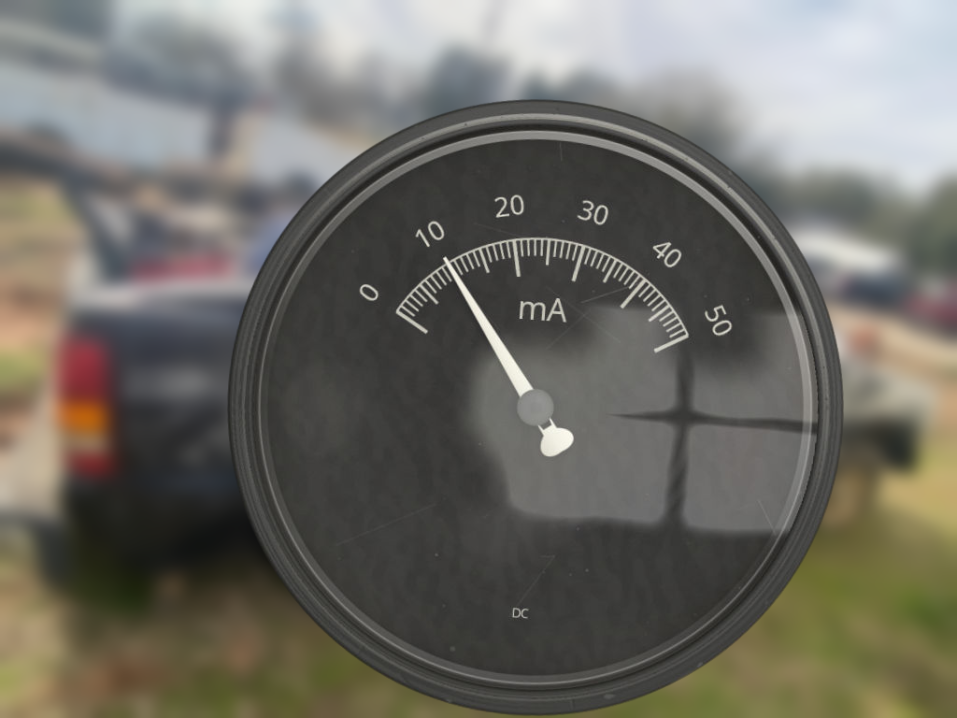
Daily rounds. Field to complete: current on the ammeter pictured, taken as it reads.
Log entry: 10 mA
